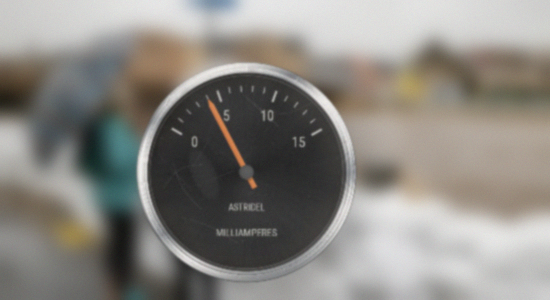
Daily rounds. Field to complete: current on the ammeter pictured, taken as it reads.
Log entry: 4 mA
